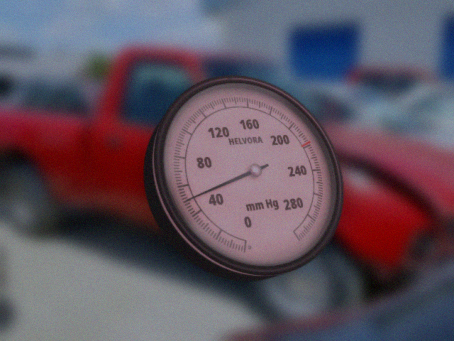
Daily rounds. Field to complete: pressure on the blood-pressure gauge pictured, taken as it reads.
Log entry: 50 mmHg
